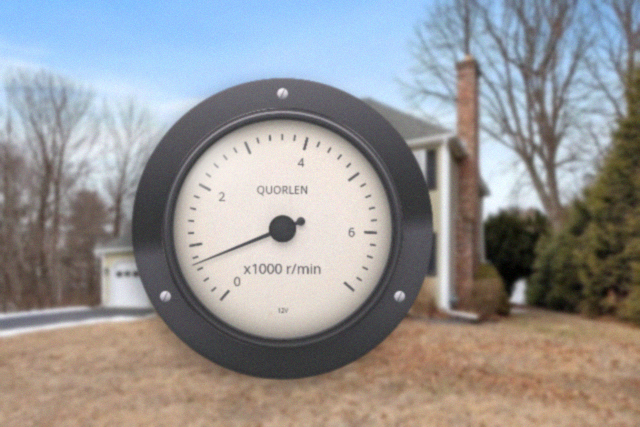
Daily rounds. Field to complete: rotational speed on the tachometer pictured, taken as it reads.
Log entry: 700 rpm
